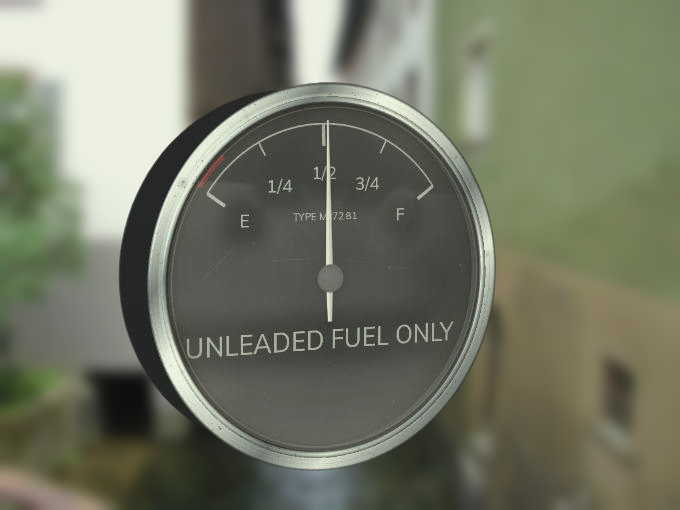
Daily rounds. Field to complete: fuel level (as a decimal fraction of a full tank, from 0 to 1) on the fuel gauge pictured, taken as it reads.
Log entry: 0.5
